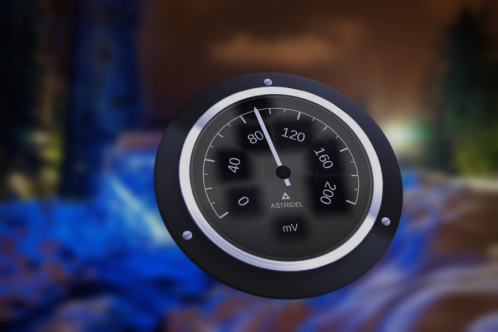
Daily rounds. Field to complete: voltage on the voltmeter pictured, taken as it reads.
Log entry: 90 mV
